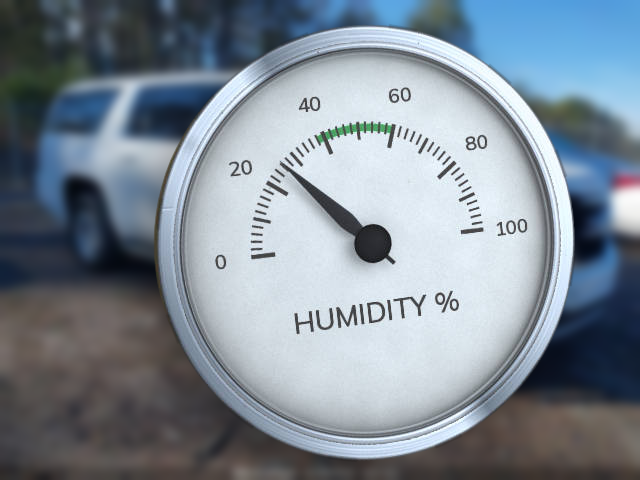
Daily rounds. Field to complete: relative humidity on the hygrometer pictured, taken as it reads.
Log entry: 26 %
